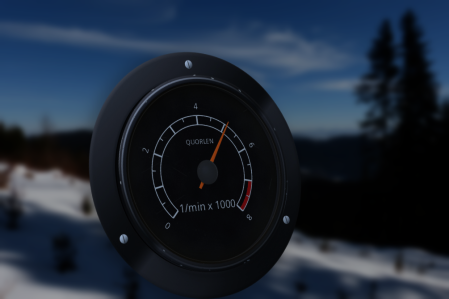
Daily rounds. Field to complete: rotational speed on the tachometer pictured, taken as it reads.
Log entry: 5000 rpm
